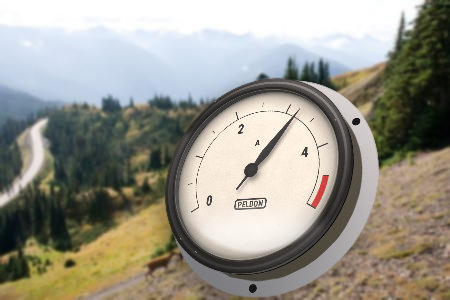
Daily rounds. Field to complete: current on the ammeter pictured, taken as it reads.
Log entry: 3.25 A
